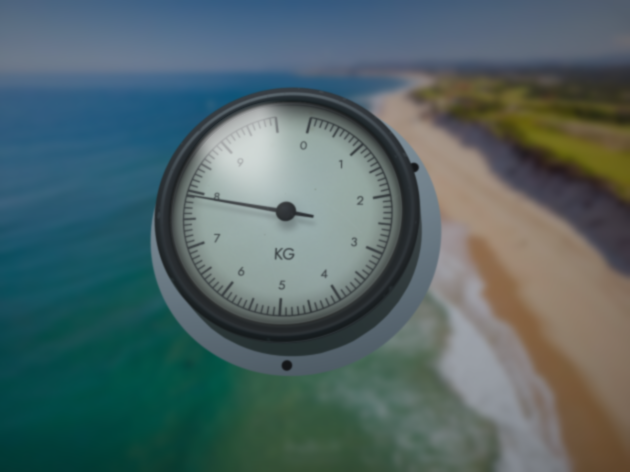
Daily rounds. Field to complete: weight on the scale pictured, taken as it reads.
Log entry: 7.9 kg
